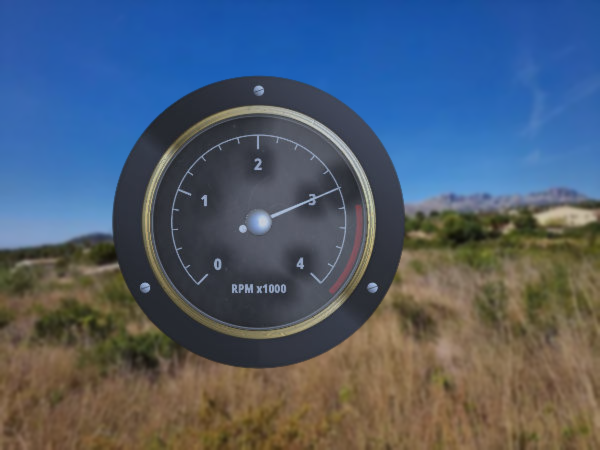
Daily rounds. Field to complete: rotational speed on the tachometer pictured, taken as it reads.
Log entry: 3000 rpm
